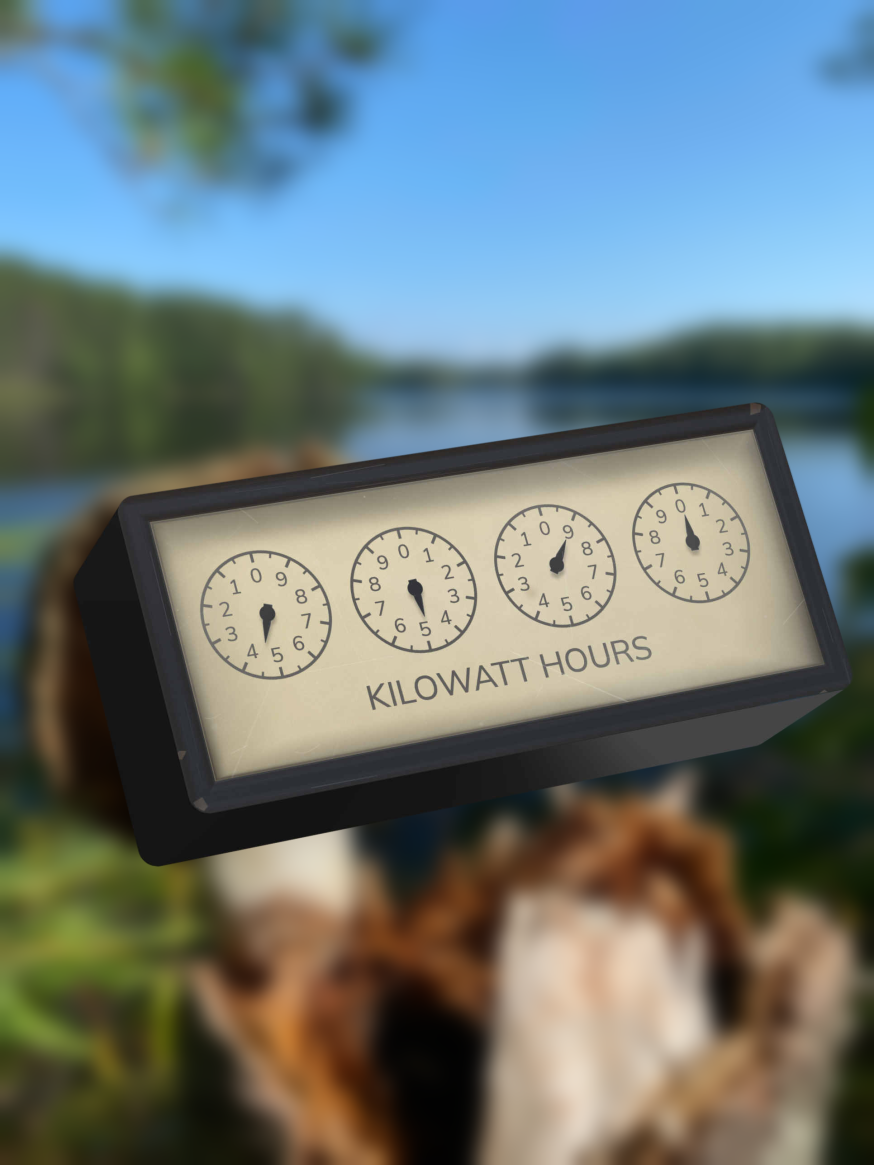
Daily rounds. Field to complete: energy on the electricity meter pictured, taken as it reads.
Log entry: 4490 kWh
